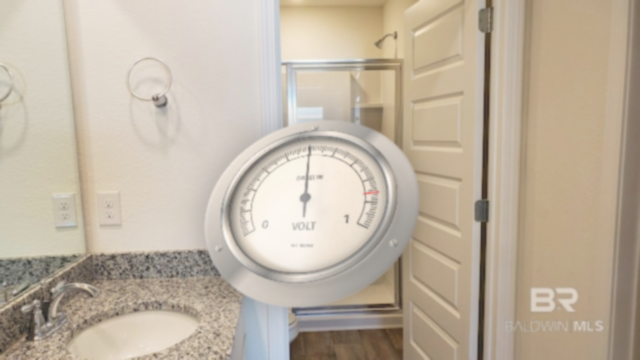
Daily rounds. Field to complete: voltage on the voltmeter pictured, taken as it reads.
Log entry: 0.5 V
